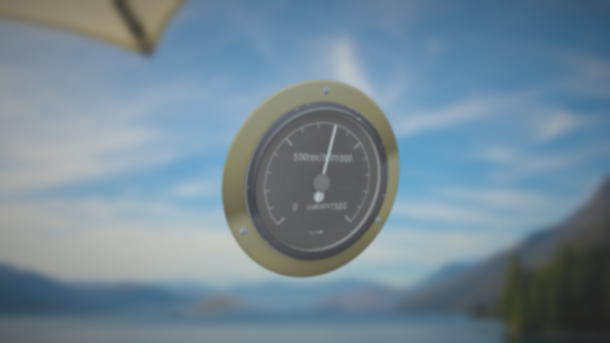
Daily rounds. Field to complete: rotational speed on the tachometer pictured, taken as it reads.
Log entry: 800 rpm
